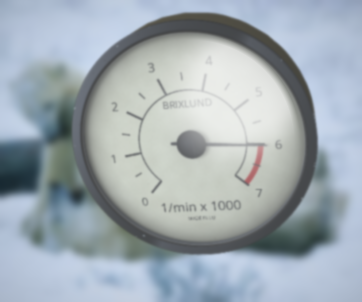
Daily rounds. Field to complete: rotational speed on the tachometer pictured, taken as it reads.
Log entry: 6000 rpm
